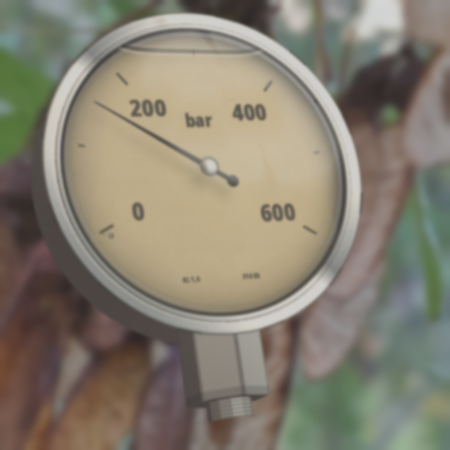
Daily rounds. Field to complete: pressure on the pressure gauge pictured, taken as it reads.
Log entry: 150 bar
